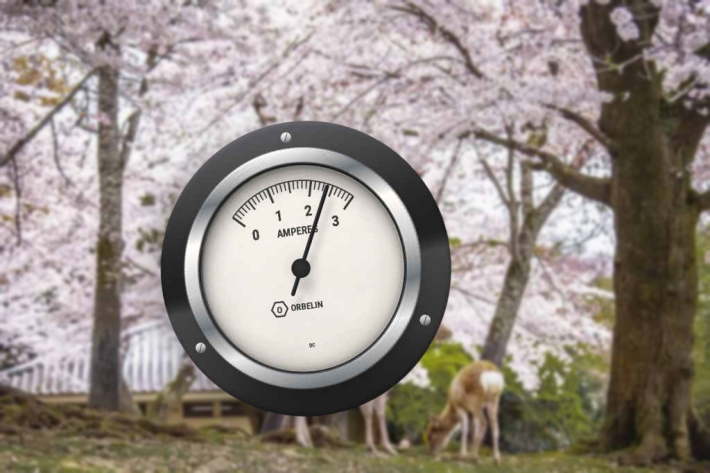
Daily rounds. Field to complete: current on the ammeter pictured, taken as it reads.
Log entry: 2.4 A
